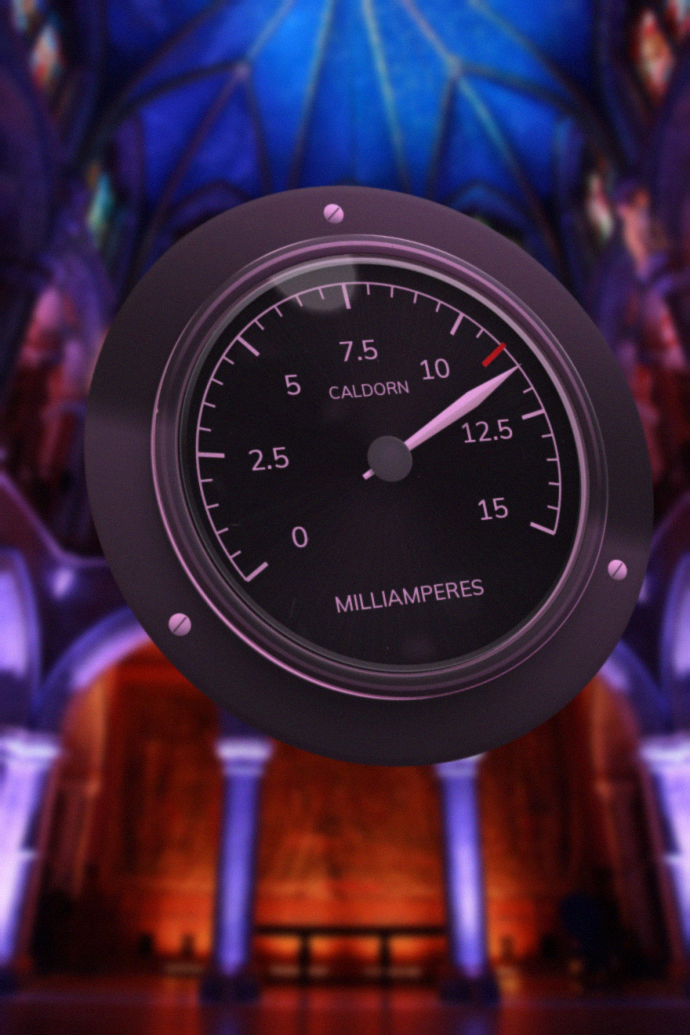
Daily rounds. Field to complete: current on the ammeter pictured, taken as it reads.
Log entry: 11.5 mA
